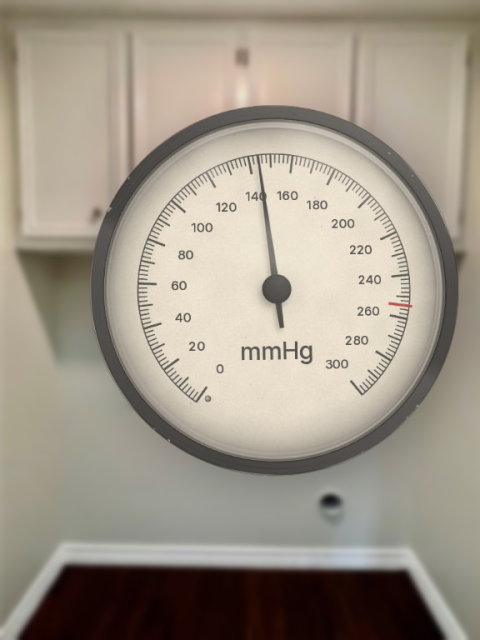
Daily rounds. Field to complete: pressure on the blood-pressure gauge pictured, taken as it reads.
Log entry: 144 mmHg
